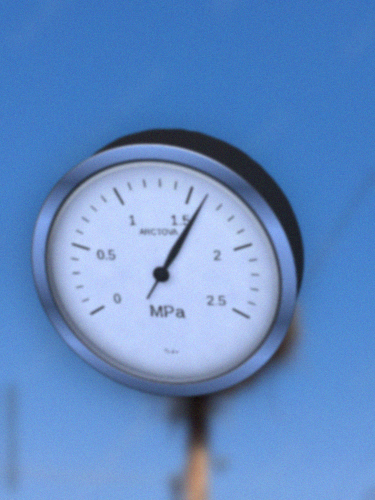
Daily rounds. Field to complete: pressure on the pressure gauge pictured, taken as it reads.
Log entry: 1.6 MPa
